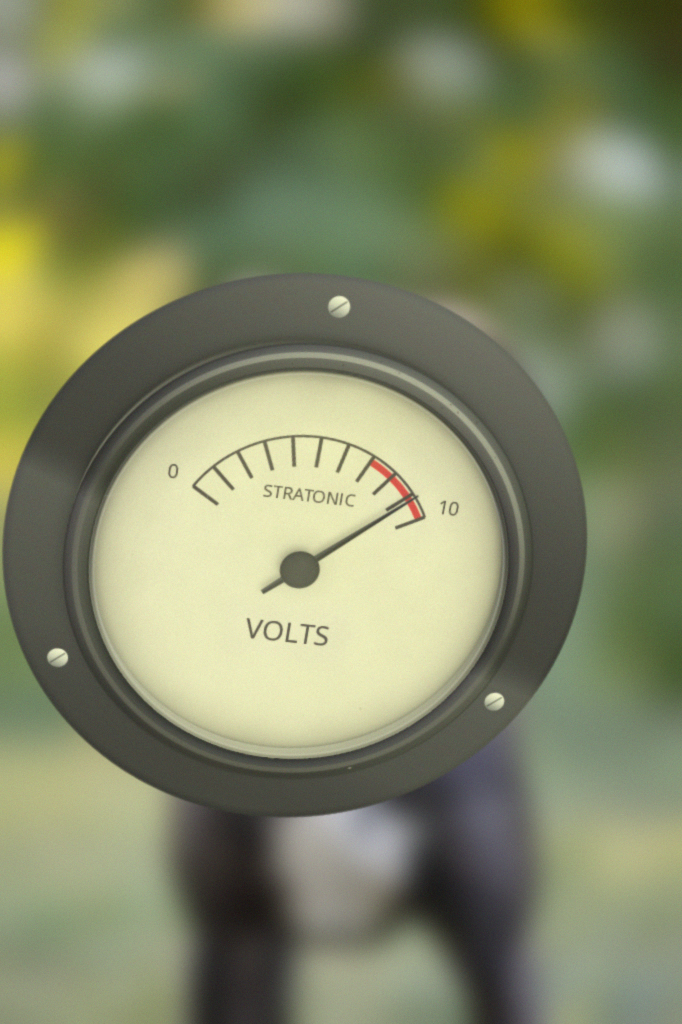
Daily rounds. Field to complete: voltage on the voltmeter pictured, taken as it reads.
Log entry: 9 V
